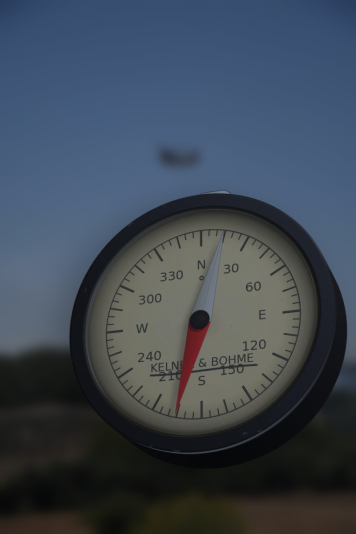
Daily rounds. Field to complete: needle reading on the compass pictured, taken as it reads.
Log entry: 195 °
